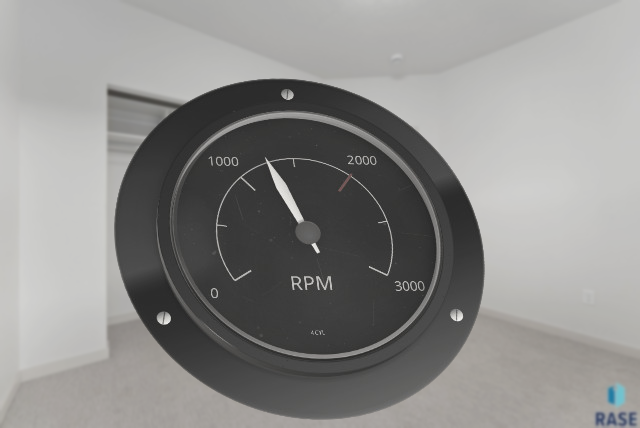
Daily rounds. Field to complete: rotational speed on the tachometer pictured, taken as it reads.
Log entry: 1250 rpm
